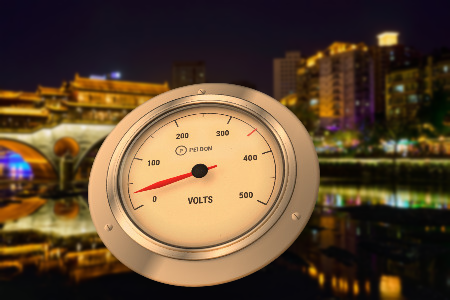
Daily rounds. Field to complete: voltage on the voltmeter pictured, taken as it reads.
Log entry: 25 V
